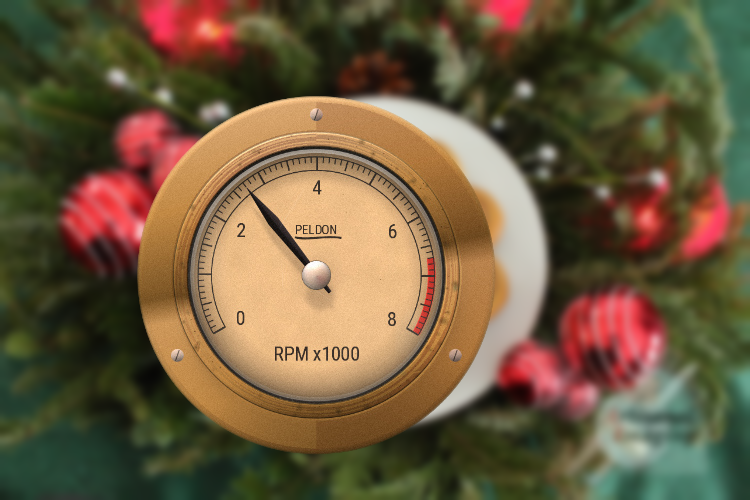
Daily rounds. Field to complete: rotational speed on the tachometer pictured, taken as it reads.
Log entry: 2700 rpm
